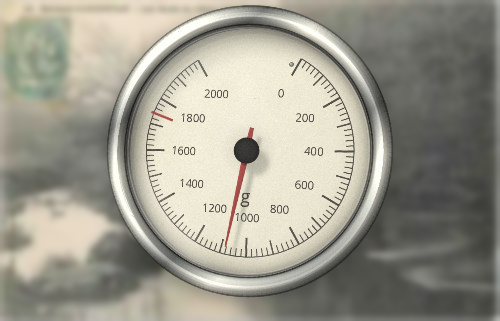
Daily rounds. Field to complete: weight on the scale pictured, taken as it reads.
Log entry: 1080 g
